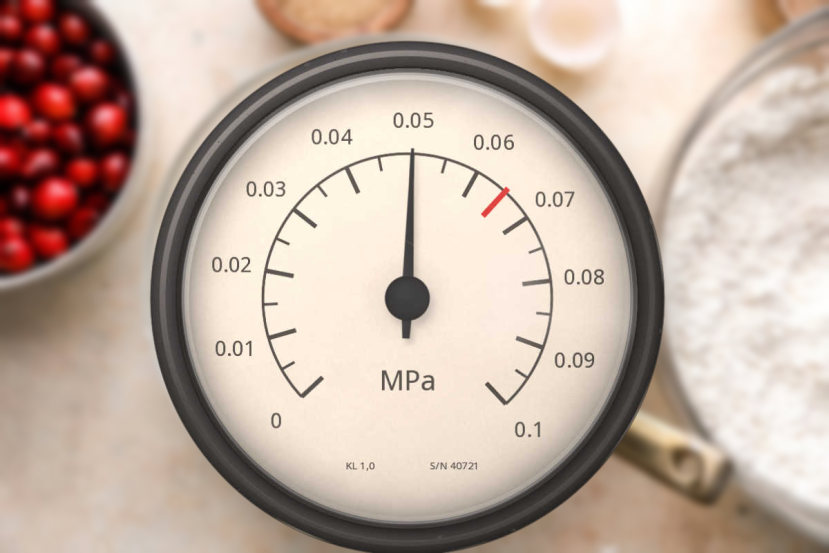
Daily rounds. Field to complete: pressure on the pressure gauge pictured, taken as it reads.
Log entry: 0.05 MPa
